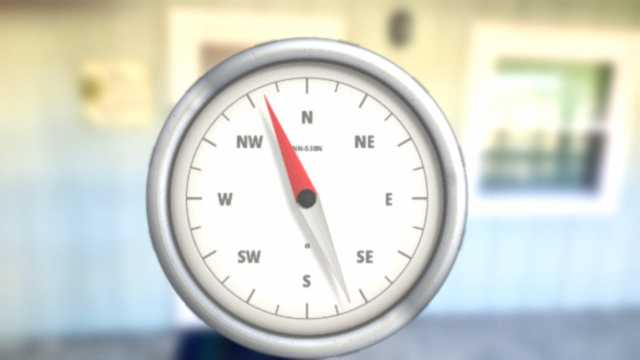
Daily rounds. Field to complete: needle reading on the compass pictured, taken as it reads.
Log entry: 337.5 °
